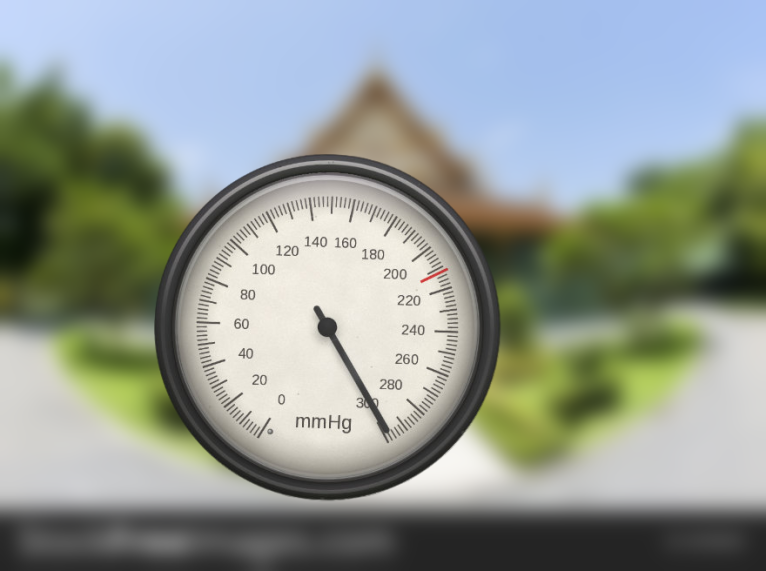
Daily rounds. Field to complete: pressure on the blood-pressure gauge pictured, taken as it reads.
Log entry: 298 mmHg
